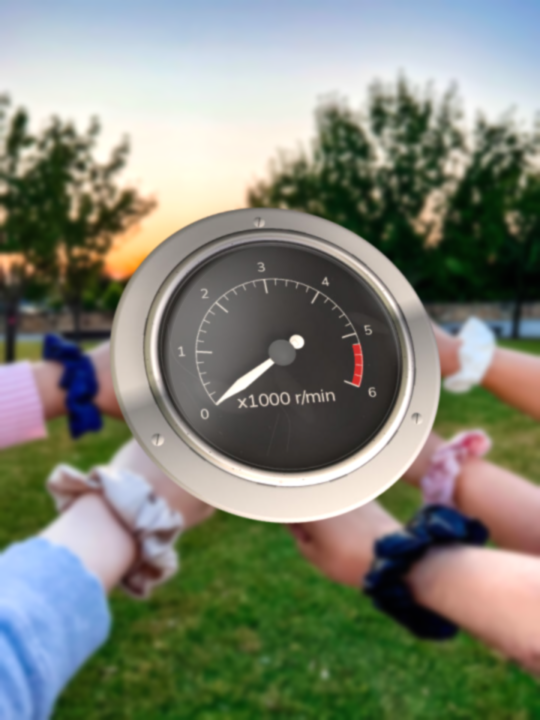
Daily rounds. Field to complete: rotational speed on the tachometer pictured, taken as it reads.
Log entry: 0 rpm
